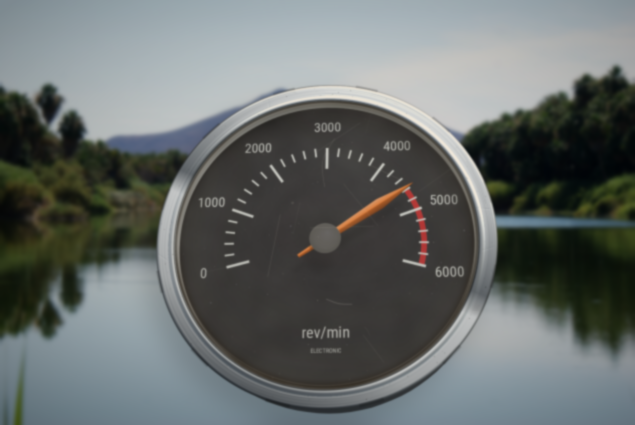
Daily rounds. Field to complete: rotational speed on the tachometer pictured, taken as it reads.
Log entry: 4600 rpm
